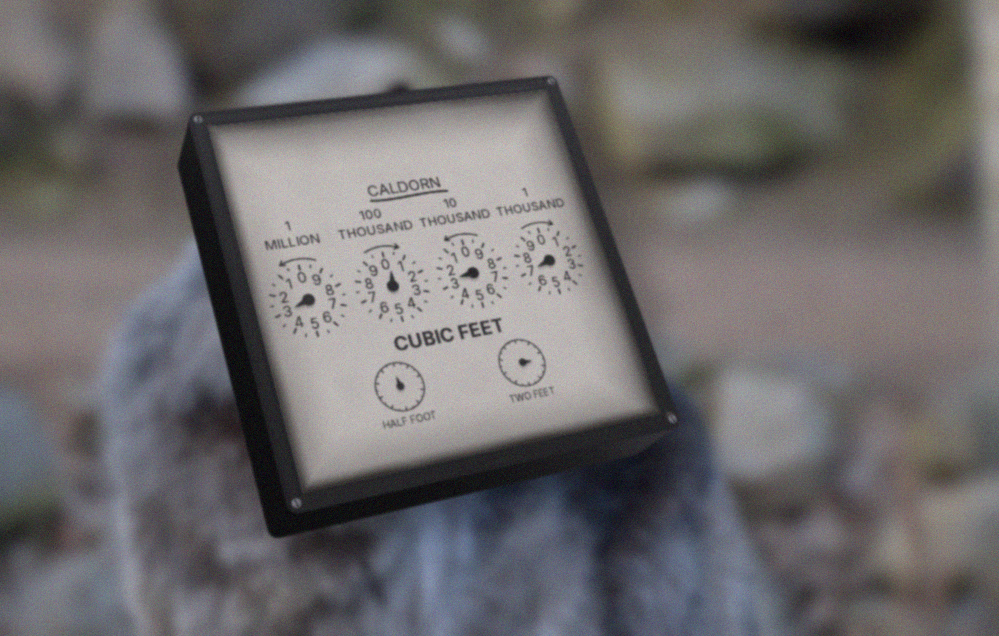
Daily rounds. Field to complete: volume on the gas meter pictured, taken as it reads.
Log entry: 302700 ft³
